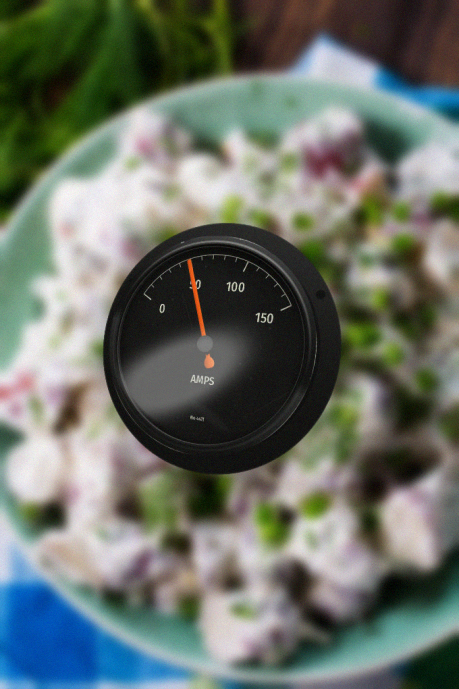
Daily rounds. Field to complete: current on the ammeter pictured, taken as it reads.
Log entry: 50 A
